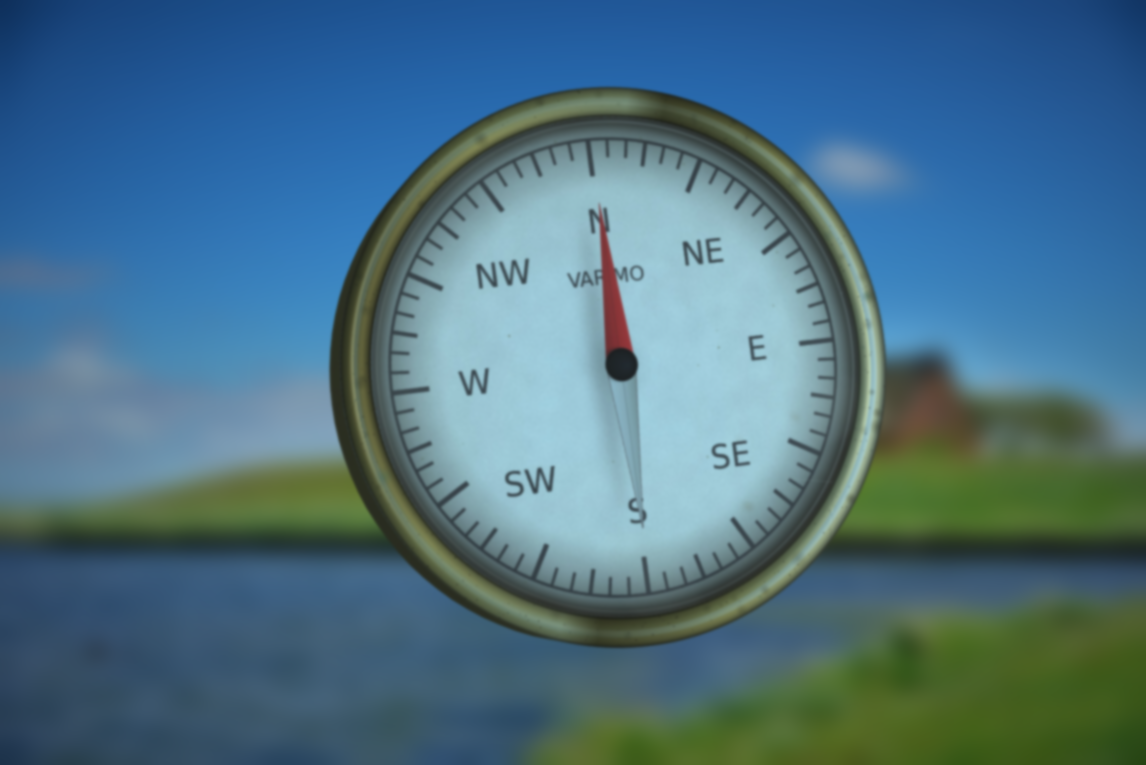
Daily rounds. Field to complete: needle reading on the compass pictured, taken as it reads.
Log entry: 0 °
